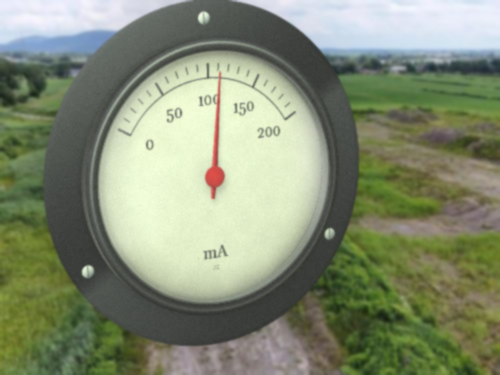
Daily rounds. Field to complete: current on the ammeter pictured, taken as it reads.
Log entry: 110 mA
